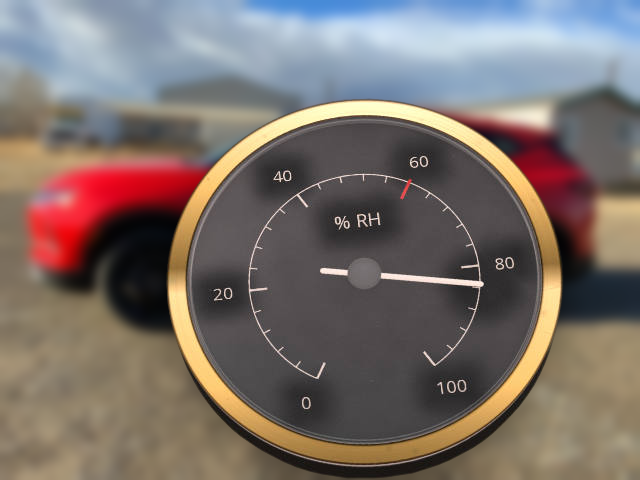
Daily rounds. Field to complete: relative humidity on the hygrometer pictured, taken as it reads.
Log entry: 84 %
